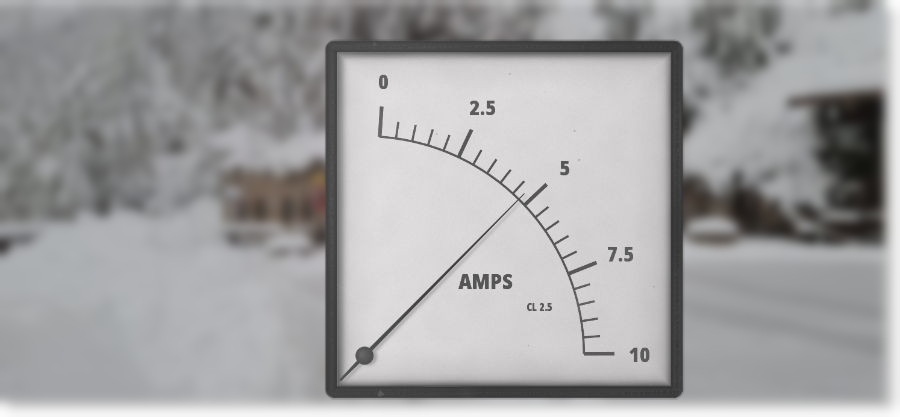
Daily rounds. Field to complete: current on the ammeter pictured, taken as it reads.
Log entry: 4.75 A
